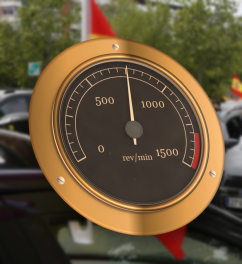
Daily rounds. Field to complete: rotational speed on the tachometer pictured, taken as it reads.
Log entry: 750 rpm
